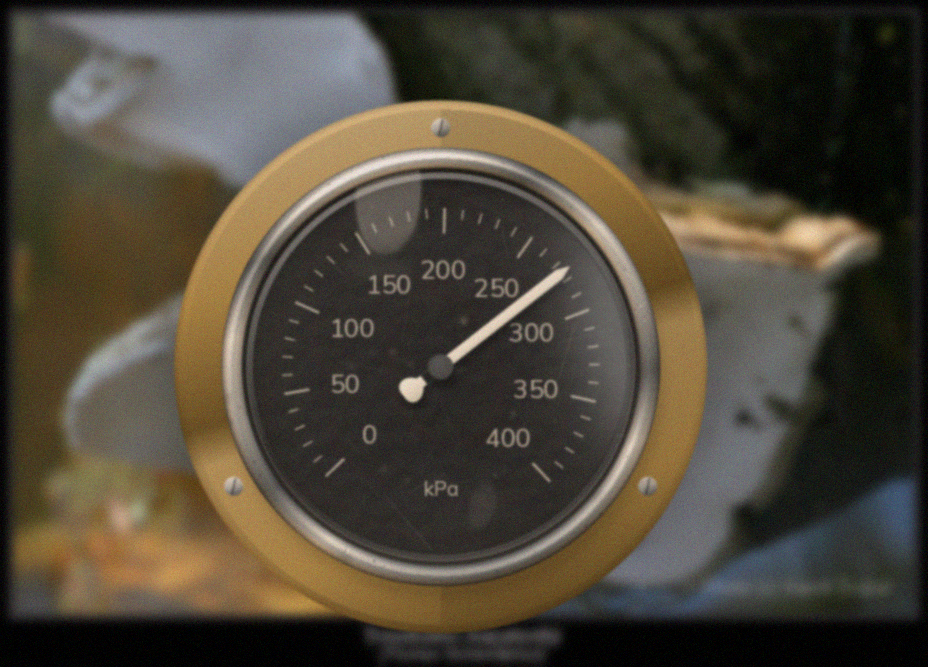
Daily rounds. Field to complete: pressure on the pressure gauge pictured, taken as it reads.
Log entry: 275 kPa
